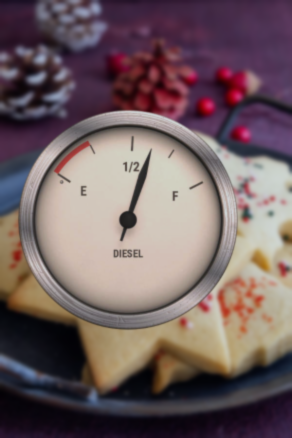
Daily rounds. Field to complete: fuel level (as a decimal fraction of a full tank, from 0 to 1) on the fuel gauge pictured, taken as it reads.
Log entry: 0.625
